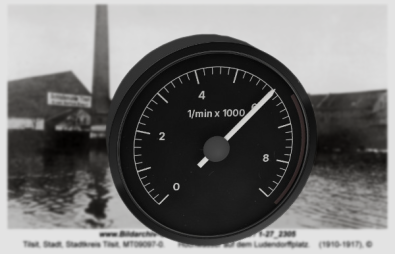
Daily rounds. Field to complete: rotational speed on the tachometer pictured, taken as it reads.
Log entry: 6000 rpm
